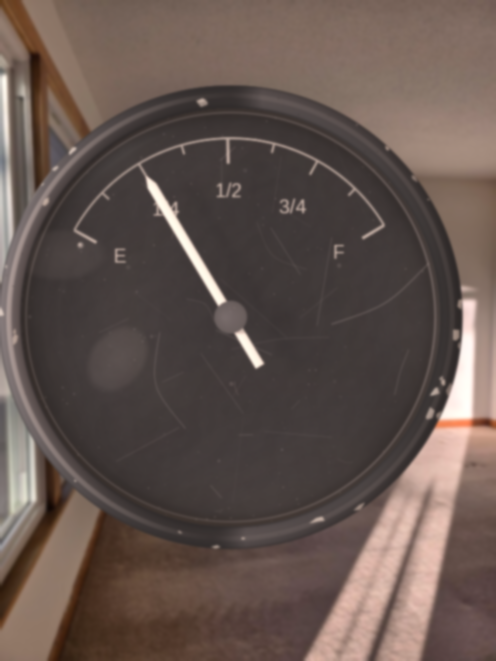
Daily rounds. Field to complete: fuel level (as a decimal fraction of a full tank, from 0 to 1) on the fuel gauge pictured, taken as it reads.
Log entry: 0.25
